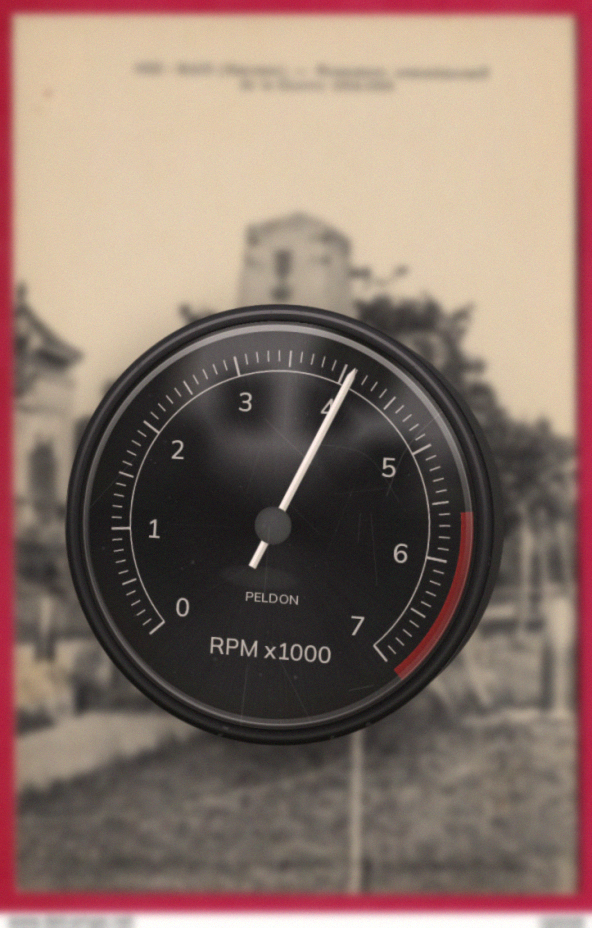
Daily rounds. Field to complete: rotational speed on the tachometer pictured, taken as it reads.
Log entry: 4100 rpm
